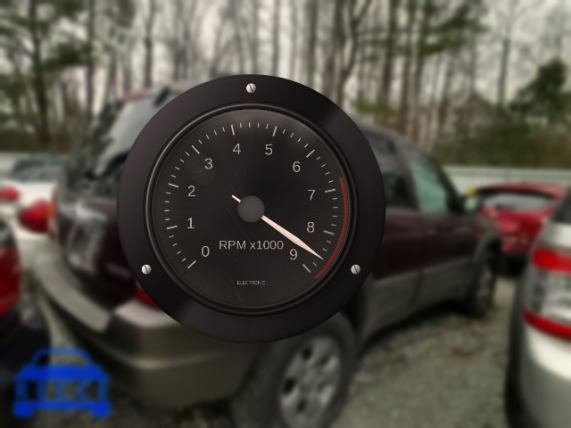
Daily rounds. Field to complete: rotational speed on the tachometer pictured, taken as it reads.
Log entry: 8600 rpm
